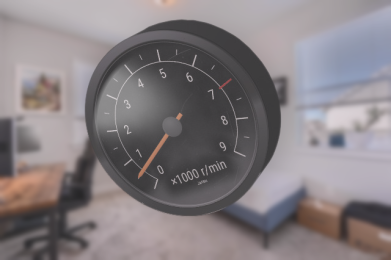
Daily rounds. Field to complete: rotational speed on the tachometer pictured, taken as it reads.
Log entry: 500 rpm
